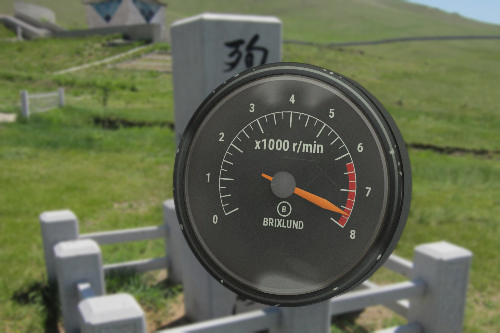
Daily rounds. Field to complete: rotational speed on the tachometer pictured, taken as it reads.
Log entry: 7625 rpm
